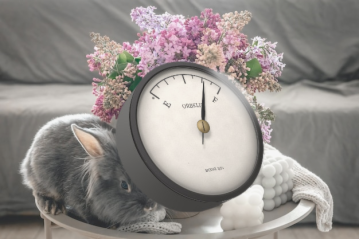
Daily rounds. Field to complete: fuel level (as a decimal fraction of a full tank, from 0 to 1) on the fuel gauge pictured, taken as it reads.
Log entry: 0.75
